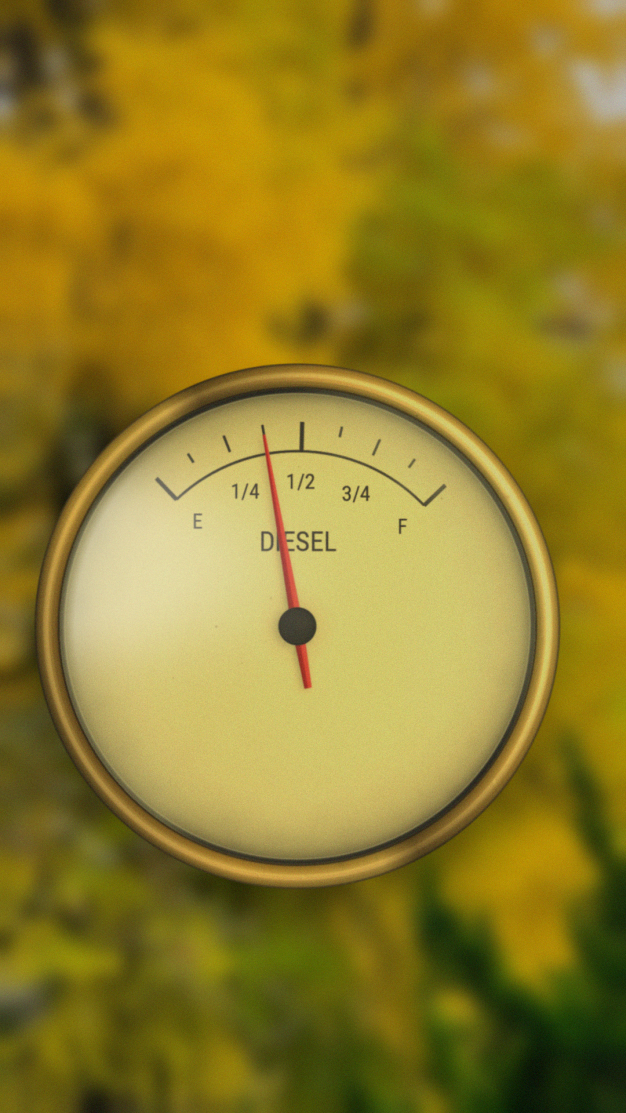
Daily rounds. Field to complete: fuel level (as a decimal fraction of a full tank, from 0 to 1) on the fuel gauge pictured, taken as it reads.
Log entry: 0.375
